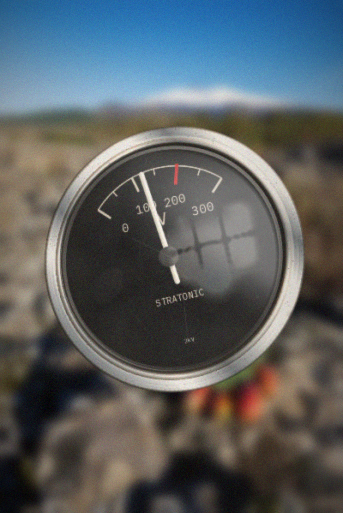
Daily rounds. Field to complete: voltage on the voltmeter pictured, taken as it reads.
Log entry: 125 V
